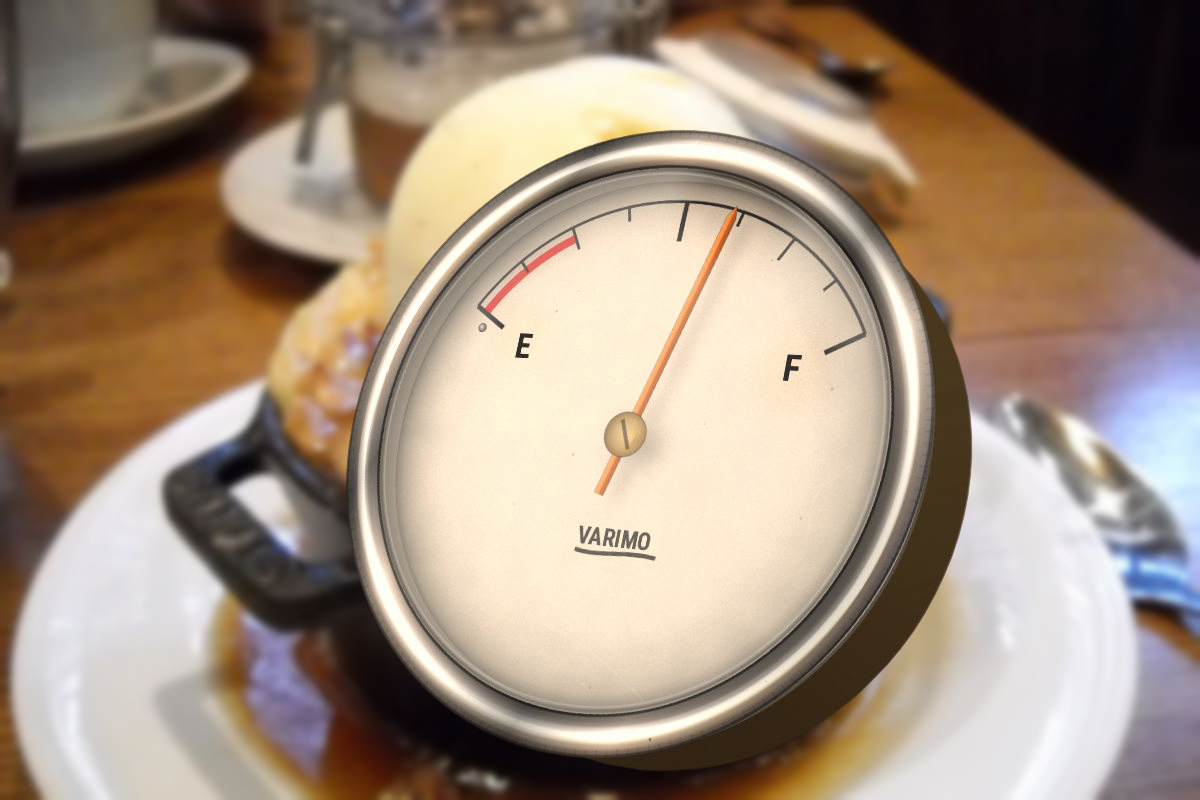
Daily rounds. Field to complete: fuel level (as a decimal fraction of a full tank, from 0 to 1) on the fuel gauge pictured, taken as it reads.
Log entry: 0.625
